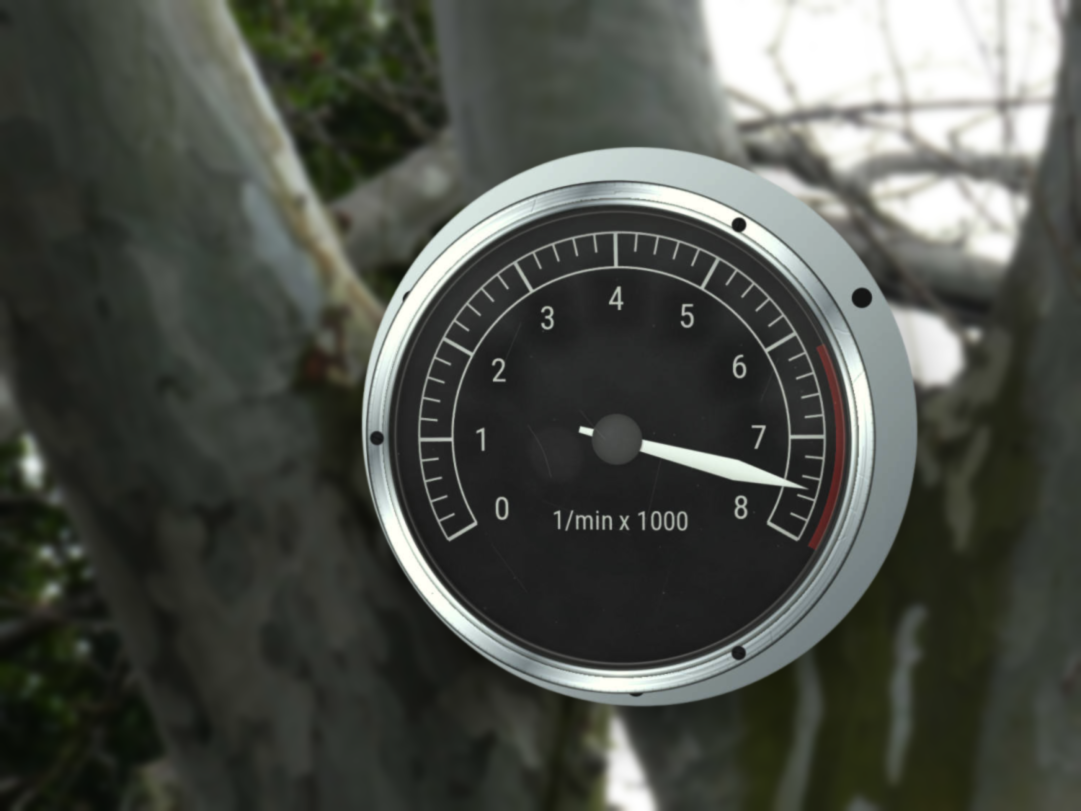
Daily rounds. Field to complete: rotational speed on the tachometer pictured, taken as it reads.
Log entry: 7500 rpm
